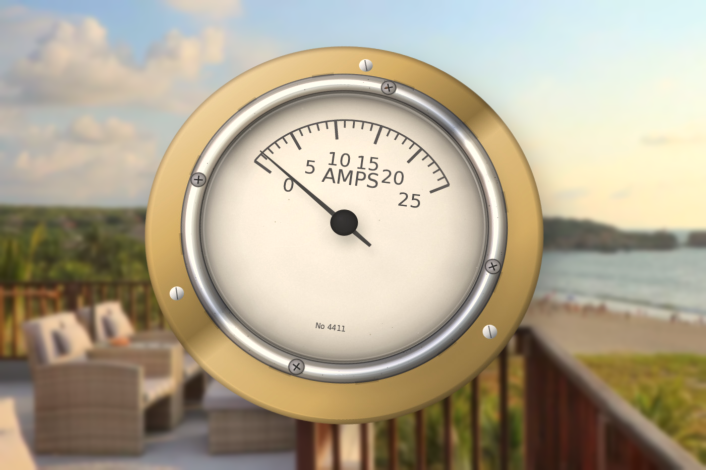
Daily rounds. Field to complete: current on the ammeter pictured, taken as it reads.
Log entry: 1 A
